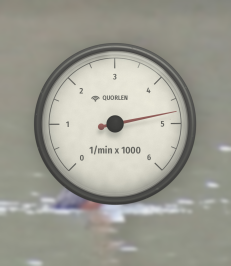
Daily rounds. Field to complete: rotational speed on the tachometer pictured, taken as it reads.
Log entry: 4750 rpm
